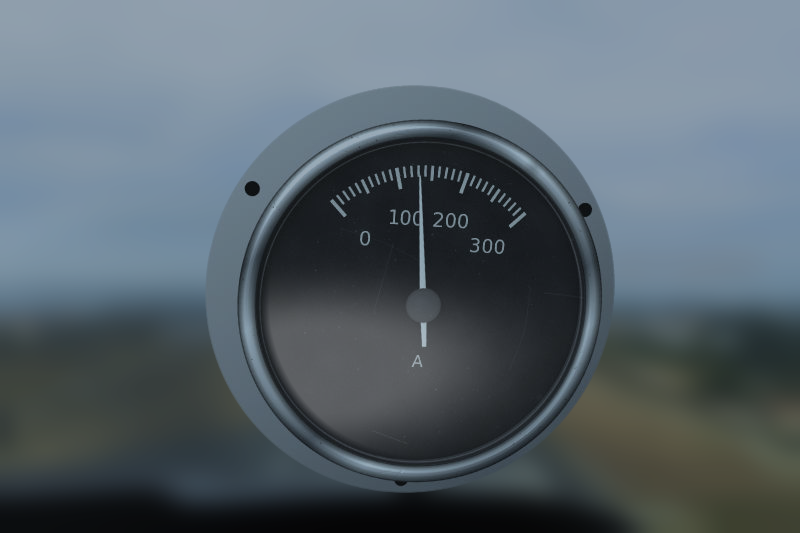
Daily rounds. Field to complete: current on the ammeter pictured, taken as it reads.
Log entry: 130 A
